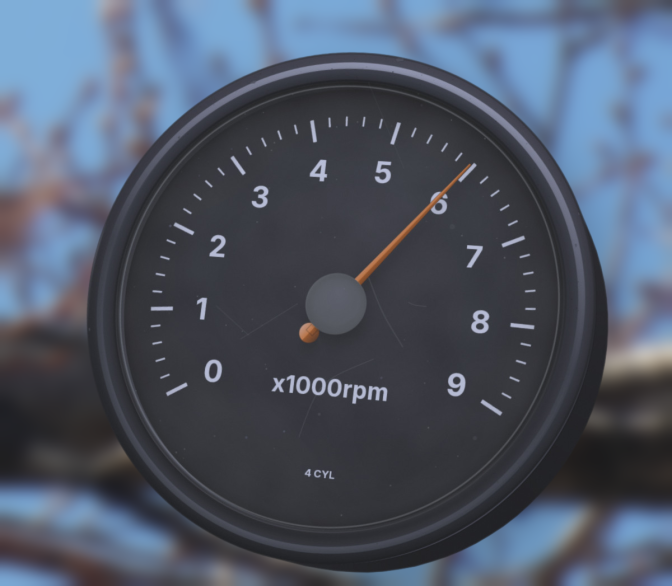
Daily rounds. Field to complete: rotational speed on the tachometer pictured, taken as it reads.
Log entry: 6000 rpm
